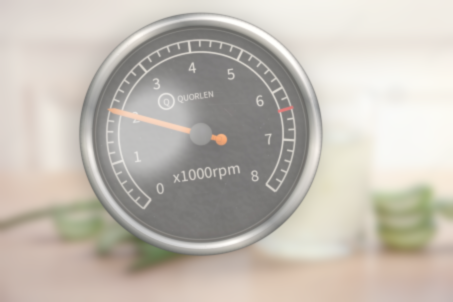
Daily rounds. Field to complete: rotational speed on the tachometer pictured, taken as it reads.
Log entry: 2000 rpm
